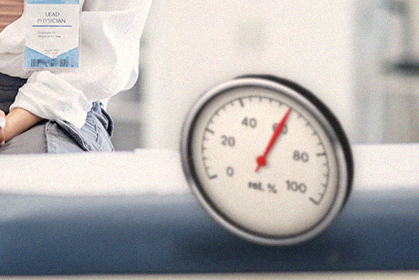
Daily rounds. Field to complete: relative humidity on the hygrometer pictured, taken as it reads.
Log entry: 60 %
